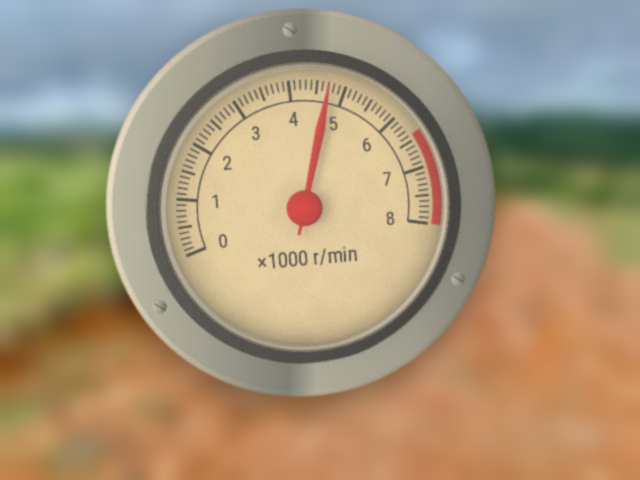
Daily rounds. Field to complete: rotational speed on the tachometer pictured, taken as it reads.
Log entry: 4700 rpm
